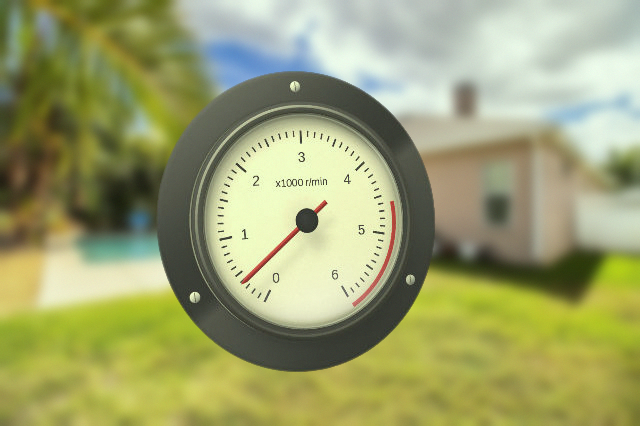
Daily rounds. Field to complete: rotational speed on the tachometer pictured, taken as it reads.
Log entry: 400 rpm
